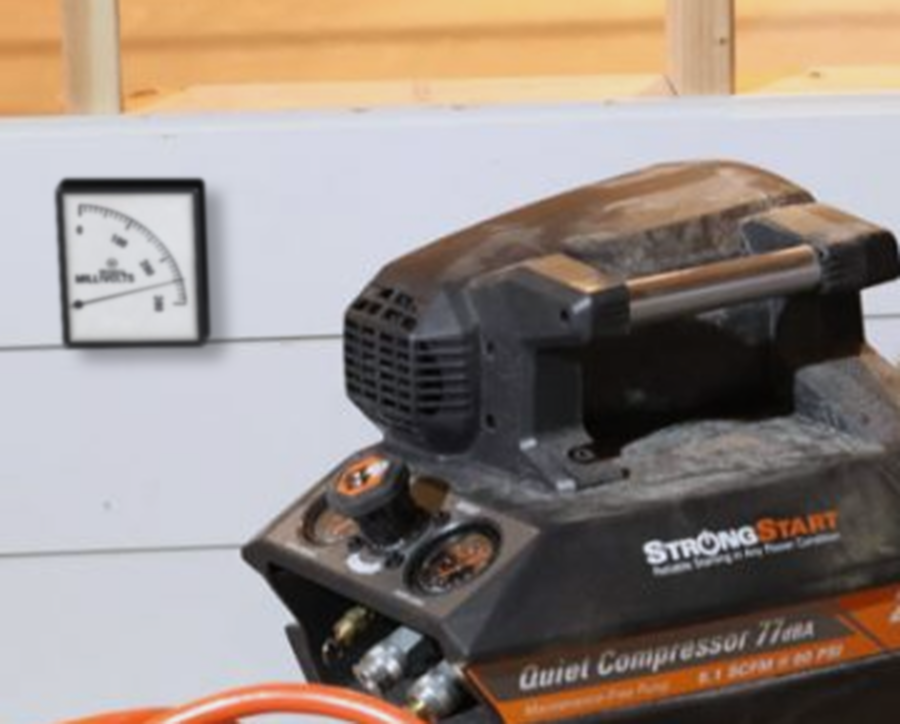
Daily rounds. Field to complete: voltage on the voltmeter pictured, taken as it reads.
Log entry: 250 mV
